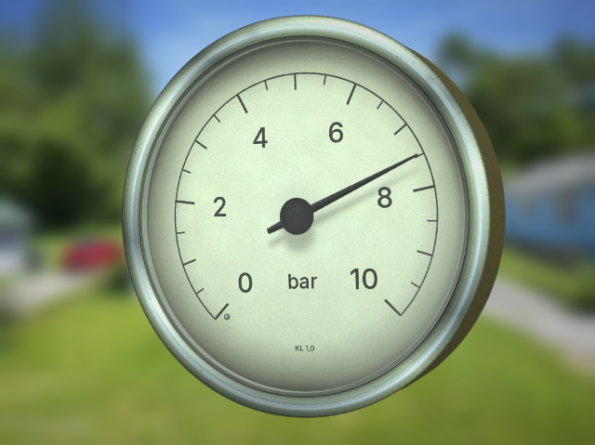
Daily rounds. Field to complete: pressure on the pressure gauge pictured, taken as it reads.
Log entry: 7.5 bar
